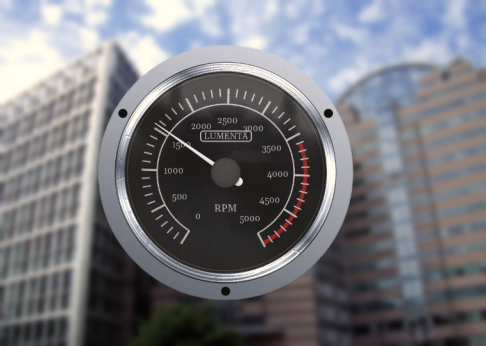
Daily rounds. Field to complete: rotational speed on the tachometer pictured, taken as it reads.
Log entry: 1550 rpm
